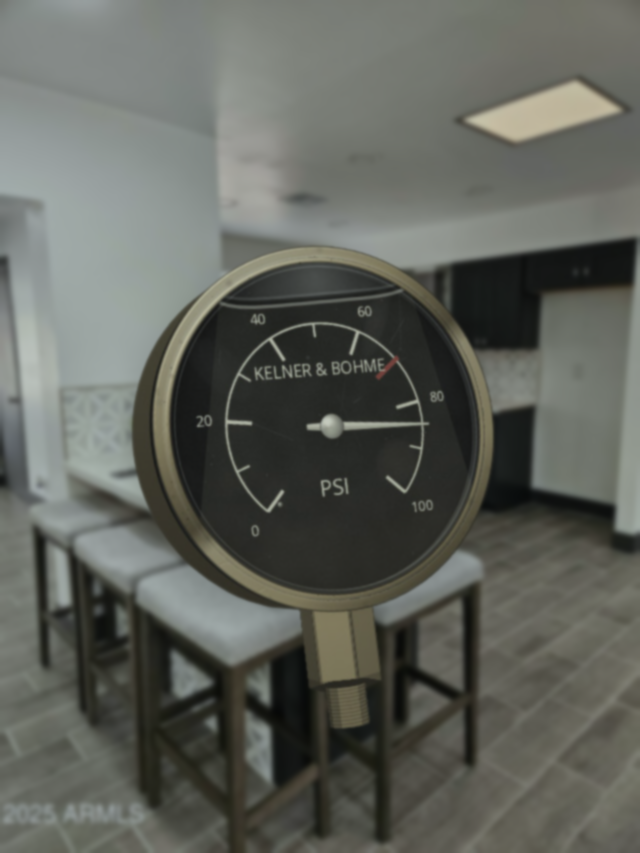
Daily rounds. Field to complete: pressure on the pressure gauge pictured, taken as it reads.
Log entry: 85 psi
